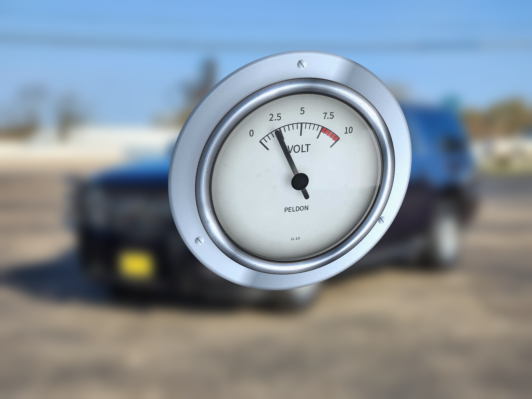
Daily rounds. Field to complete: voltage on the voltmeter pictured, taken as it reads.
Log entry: 2 V
